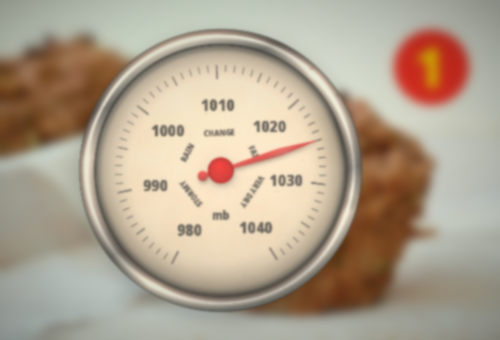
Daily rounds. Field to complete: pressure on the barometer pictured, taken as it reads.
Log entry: 1025 mbar
